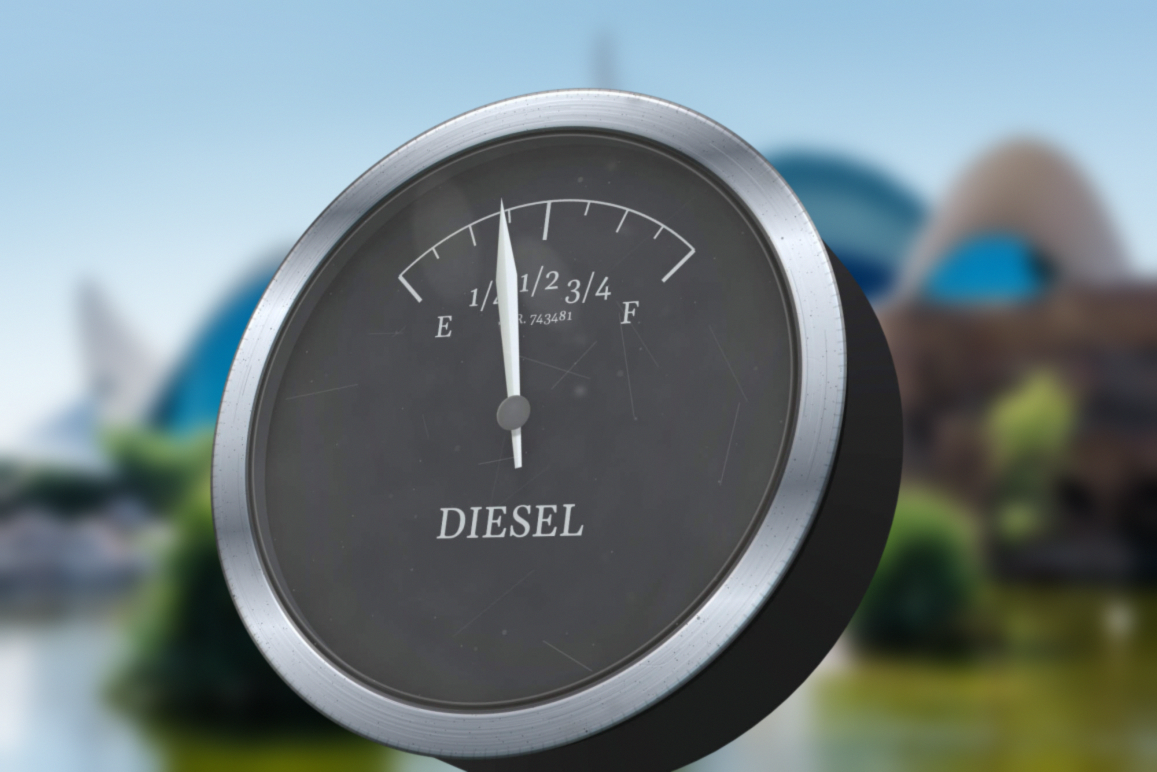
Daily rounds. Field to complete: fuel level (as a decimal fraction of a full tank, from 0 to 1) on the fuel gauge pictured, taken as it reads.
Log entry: 0.375
